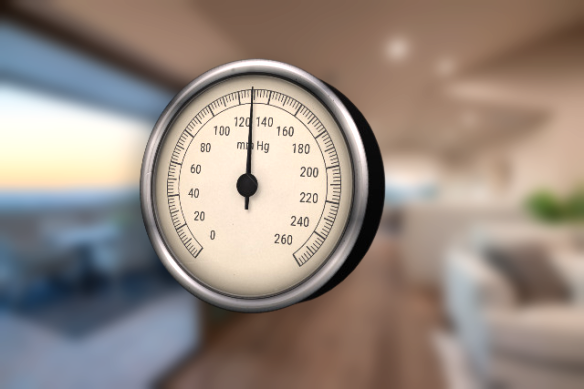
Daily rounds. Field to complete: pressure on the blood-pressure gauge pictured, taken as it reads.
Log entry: 130 mmHg
